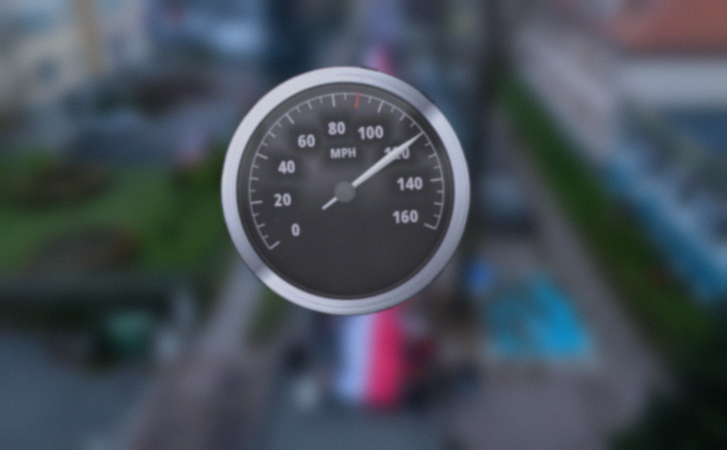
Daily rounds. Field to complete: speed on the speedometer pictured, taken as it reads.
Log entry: 120 mph
